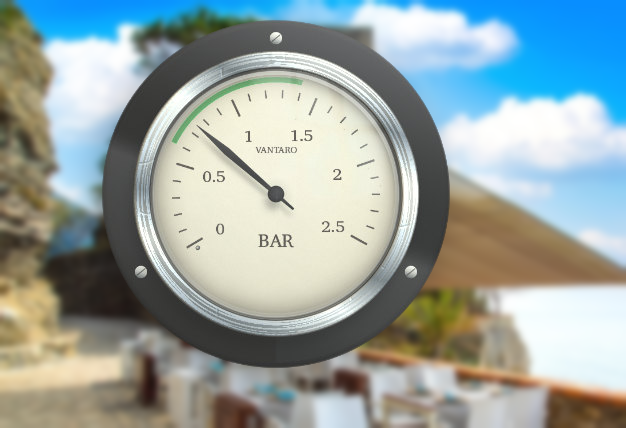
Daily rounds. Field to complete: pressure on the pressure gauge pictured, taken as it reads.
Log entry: 0.75 bar
